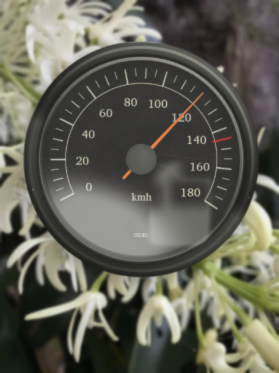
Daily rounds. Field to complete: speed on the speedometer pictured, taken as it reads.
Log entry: 120 km/h
